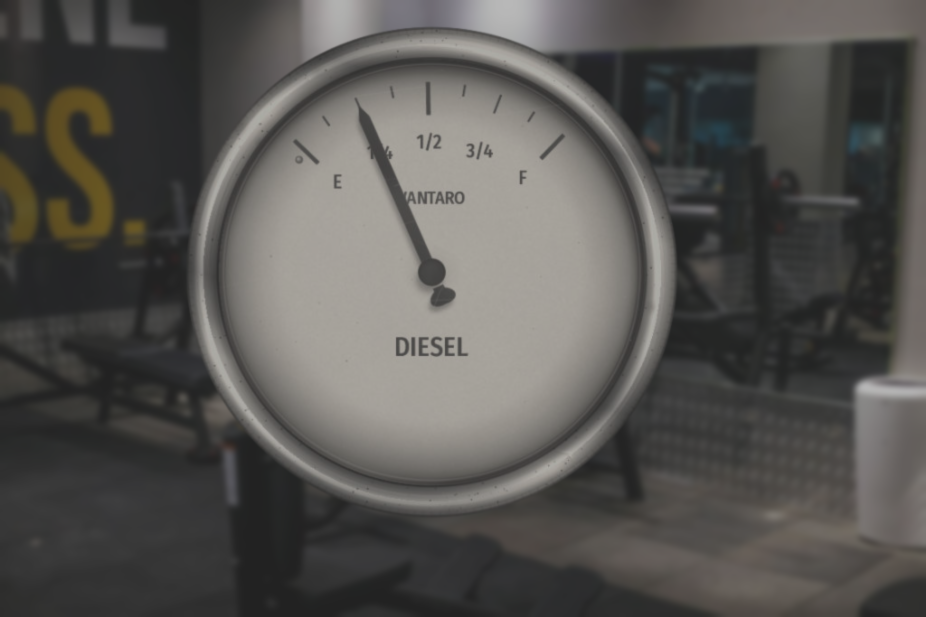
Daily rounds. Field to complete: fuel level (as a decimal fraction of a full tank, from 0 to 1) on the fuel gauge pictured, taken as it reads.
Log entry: 0.25
